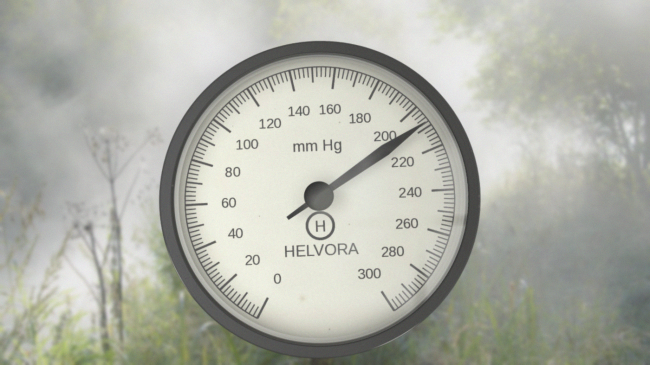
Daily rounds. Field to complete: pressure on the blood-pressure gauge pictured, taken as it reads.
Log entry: 208 mmHg
